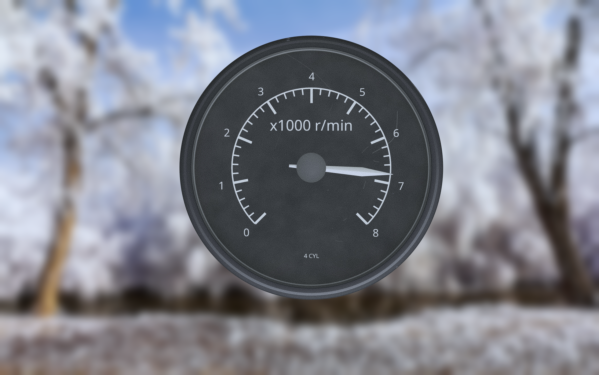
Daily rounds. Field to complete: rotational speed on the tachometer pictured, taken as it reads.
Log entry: 6800 rpm
